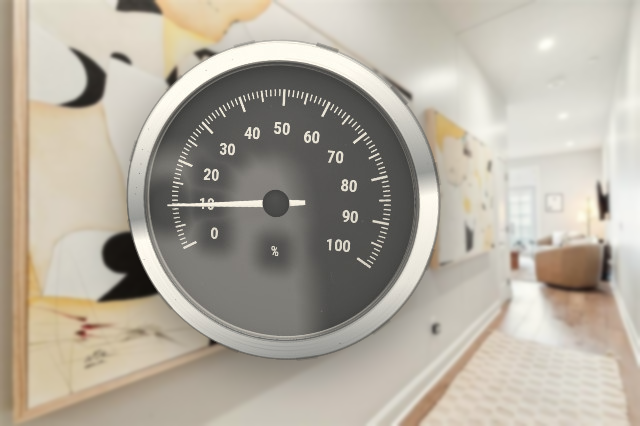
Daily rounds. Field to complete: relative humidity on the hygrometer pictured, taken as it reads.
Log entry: 10 %
